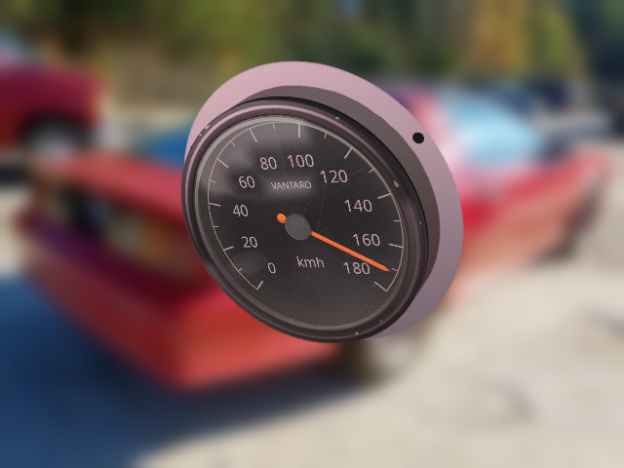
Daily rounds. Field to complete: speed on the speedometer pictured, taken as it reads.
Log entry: 170 km/h
